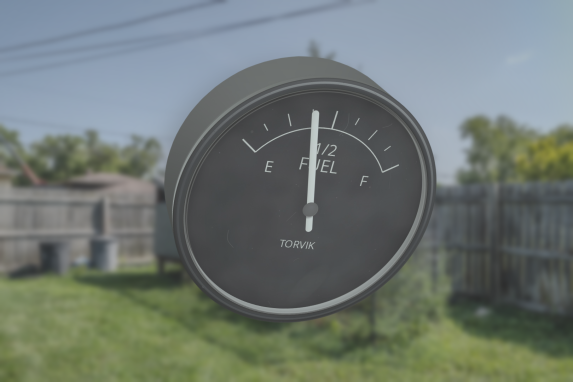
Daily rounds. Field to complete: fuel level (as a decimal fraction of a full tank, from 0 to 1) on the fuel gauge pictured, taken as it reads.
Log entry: 0.375
